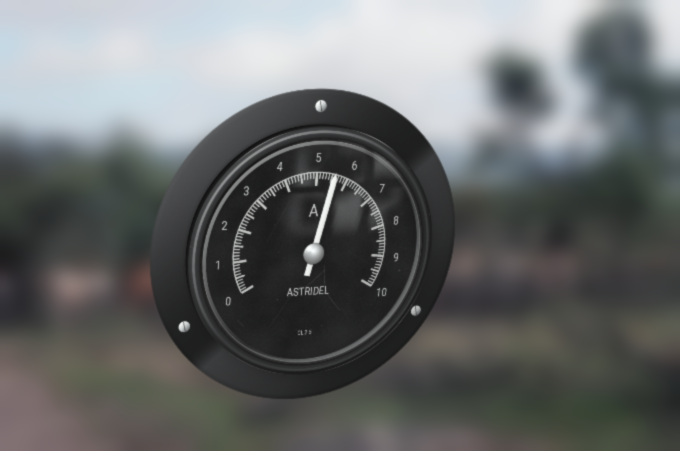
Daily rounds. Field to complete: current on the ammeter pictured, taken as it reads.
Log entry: 5.5 A
